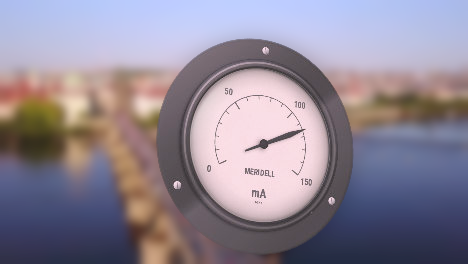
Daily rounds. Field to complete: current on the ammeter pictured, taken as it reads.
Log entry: 115 mA
